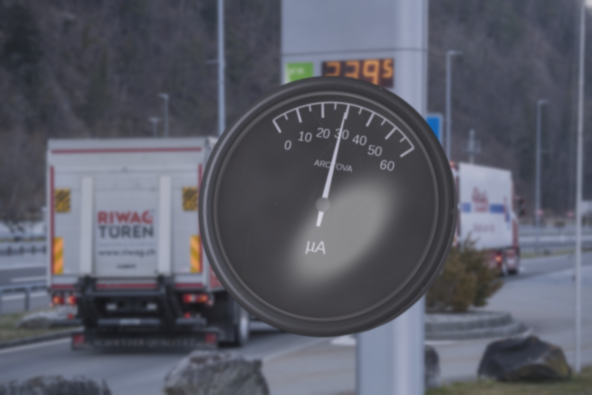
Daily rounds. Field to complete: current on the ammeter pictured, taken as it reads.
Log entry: 30 µA
